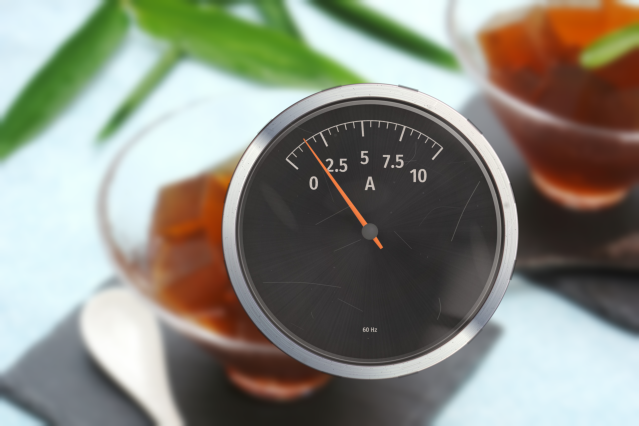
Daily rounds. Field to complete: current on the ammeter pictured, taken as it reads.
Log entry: 1.5 A
